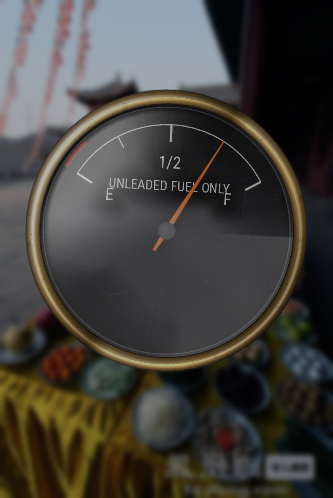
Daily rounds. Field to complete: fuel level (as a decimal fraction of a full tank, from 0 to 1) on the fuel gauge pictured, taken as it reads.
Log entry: 0.75
